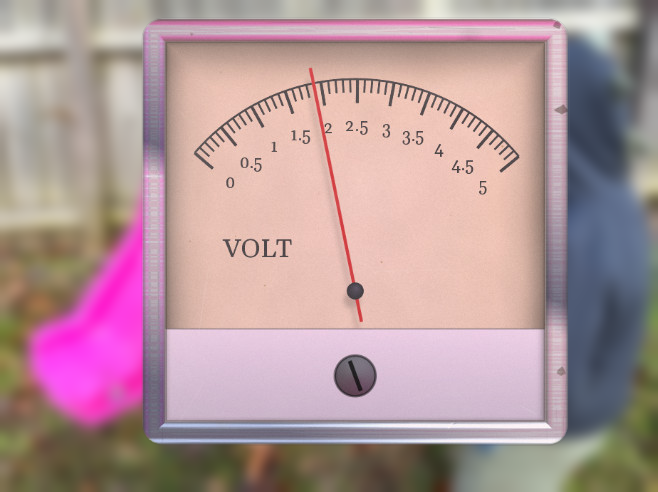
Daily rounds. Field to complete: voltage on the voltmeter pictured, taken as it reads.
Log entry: 1.9 V
